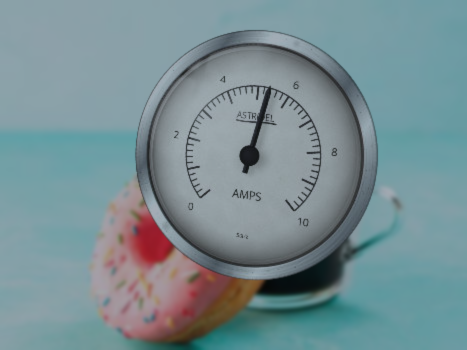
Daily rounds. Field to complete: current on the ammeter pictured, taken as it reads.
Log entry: 5.4 A
